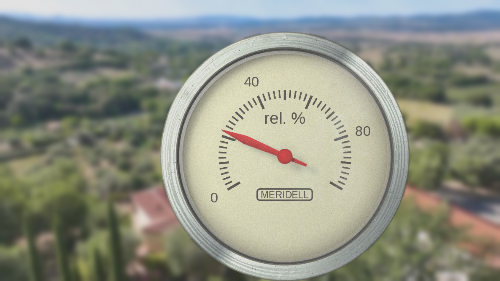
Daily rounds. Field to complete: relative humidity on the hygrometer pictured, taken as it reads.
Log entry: 22 %
